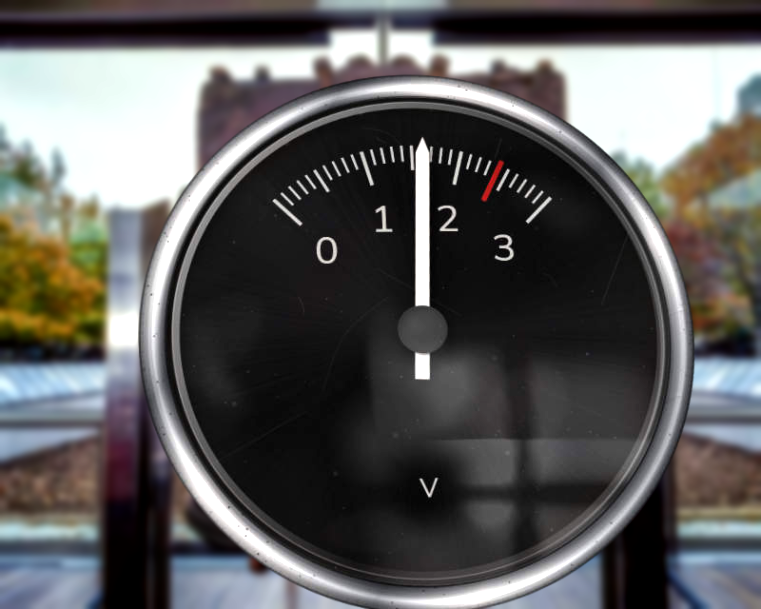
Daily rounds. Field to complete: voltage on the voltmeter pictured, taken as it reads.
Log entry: 1.6 V
